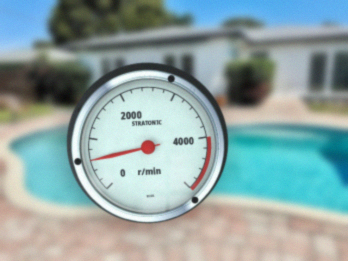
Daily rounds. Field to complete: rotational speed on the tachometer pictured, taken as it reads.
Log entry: 600 rpm
